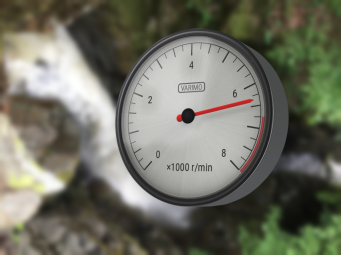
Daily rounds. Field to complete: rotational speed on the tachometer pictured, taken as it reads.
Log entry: 6375 rpm
